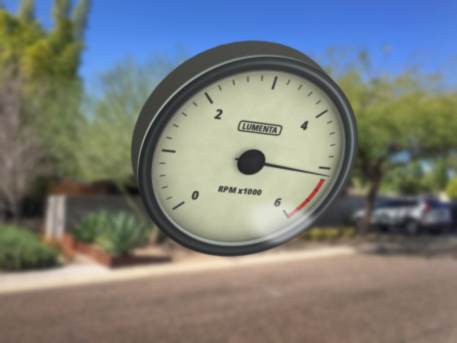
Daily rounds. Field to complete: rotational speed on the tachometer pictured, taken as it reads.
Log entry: 5100 rpm
